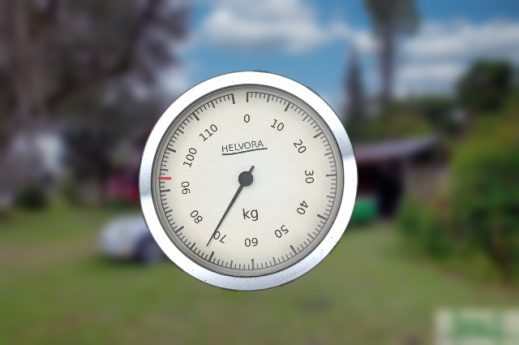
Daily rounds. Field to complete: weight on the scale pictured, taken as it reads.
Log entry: 72 kg
